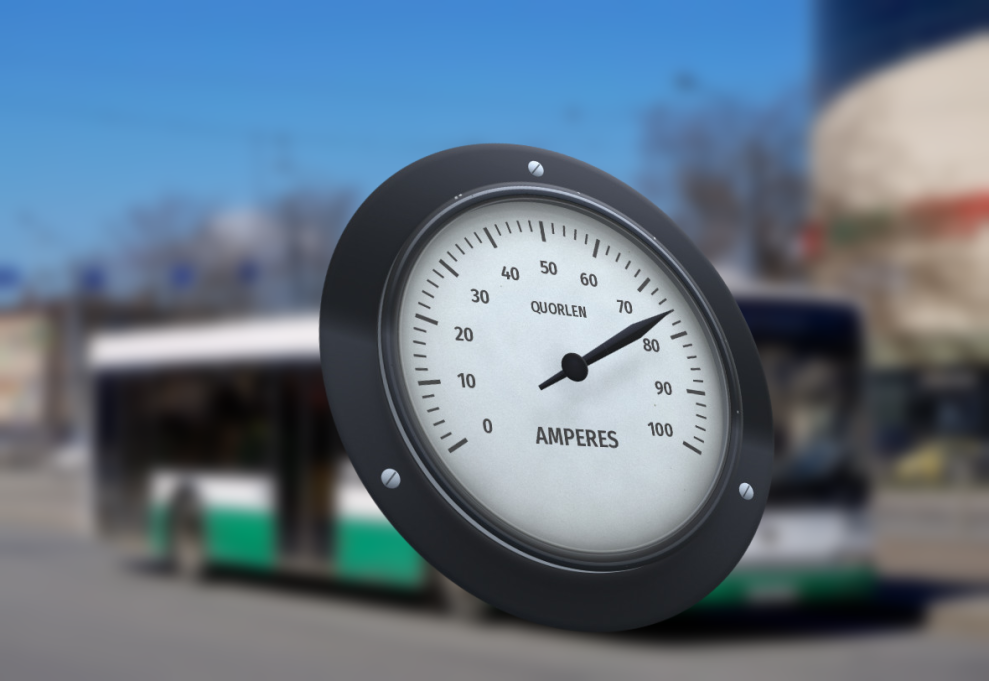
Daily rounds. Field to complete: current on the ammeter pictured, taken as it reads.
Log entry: 76 A
